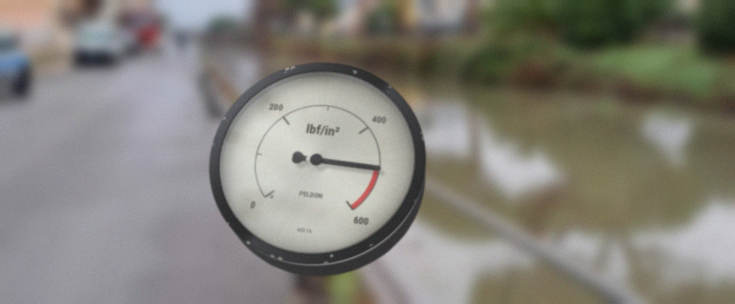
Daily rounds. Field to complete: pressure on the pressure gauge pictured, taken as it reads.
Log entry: 500 psi
